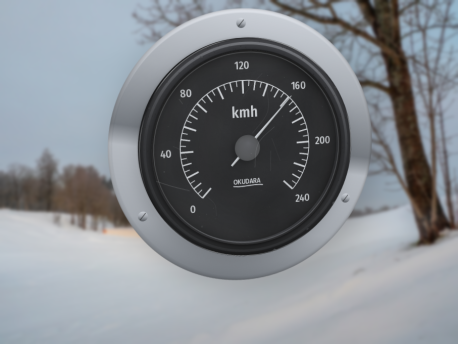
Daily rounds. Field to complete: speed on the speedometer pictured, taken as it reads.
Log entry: 160 km/h
